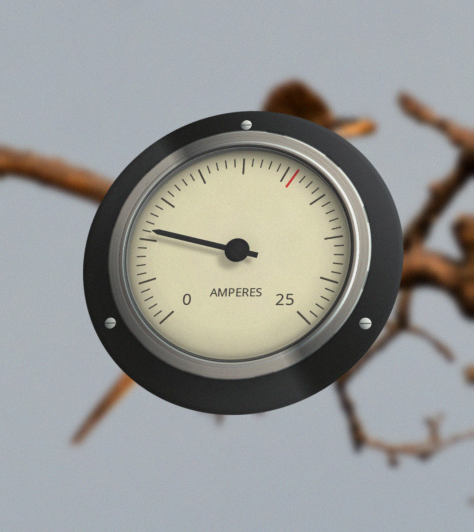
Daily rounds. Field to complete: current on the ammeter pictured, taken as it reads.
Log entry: 5.5 A
